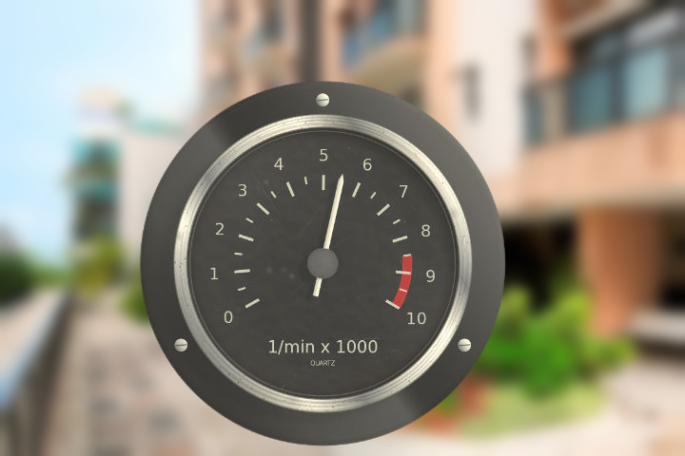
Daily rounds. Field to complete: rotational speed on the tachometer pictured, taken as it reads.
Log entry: 5500 rpm
